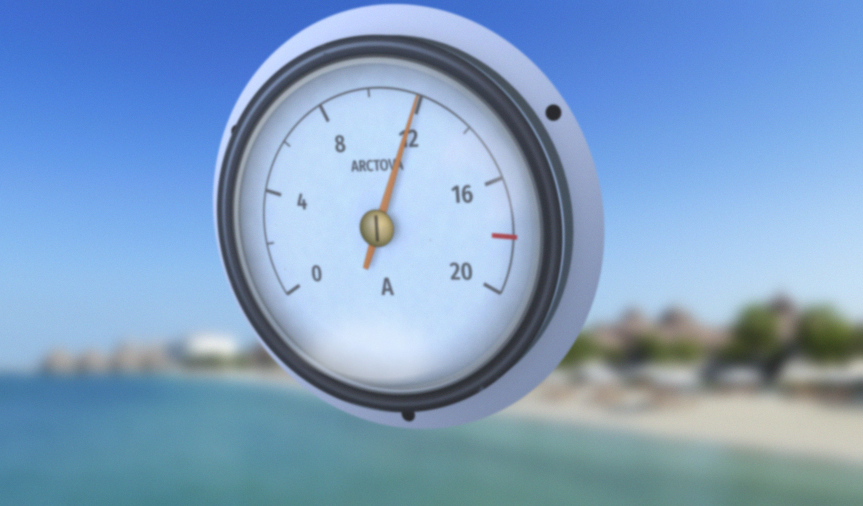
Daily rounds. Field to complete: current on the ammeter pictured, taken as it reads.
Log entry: 12 A
